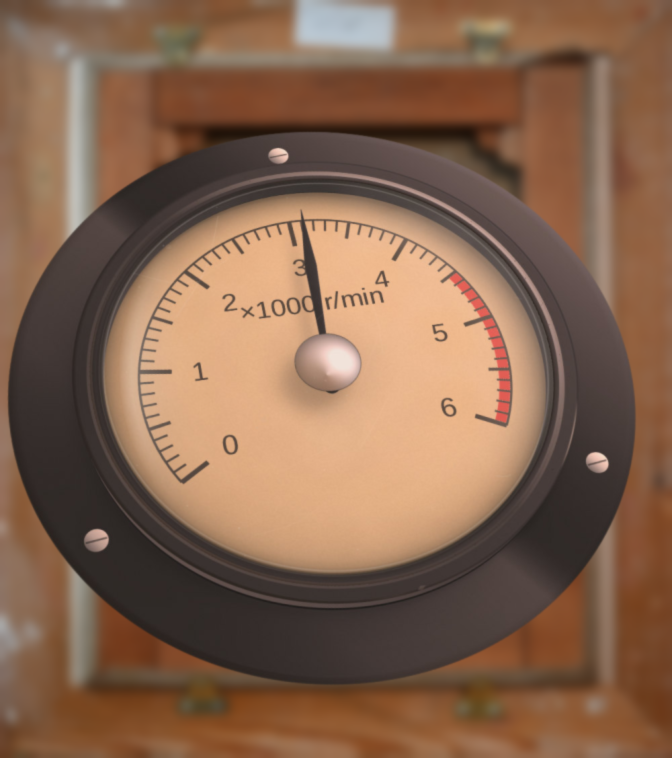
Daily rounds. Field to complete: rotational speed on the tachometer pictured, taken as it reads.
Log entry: 3100 rpm
